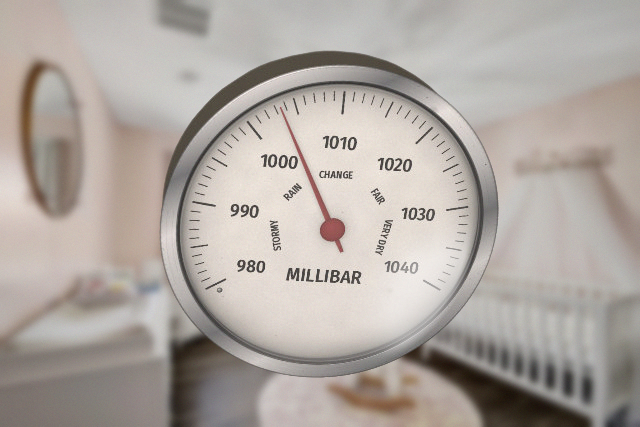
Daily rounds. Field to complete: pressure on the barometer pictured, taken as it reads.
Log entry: 1003.5 mbar
